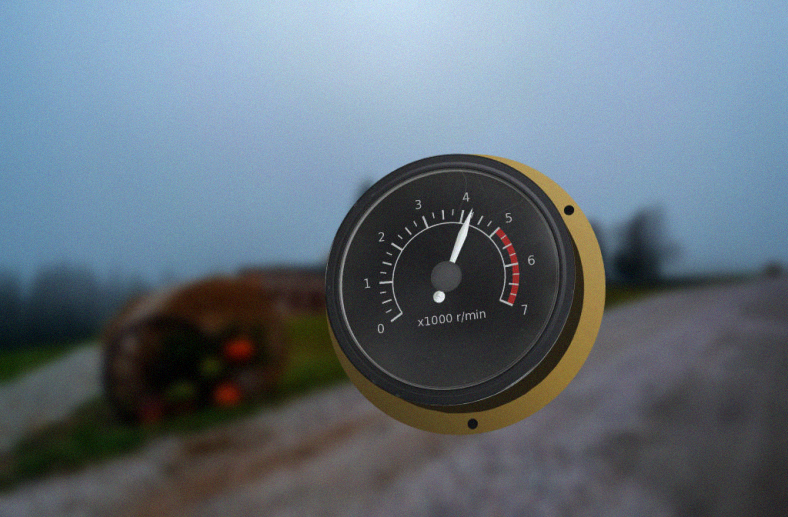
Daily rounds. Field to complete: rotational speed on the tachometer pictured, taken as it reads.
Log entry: 4250 rpm
